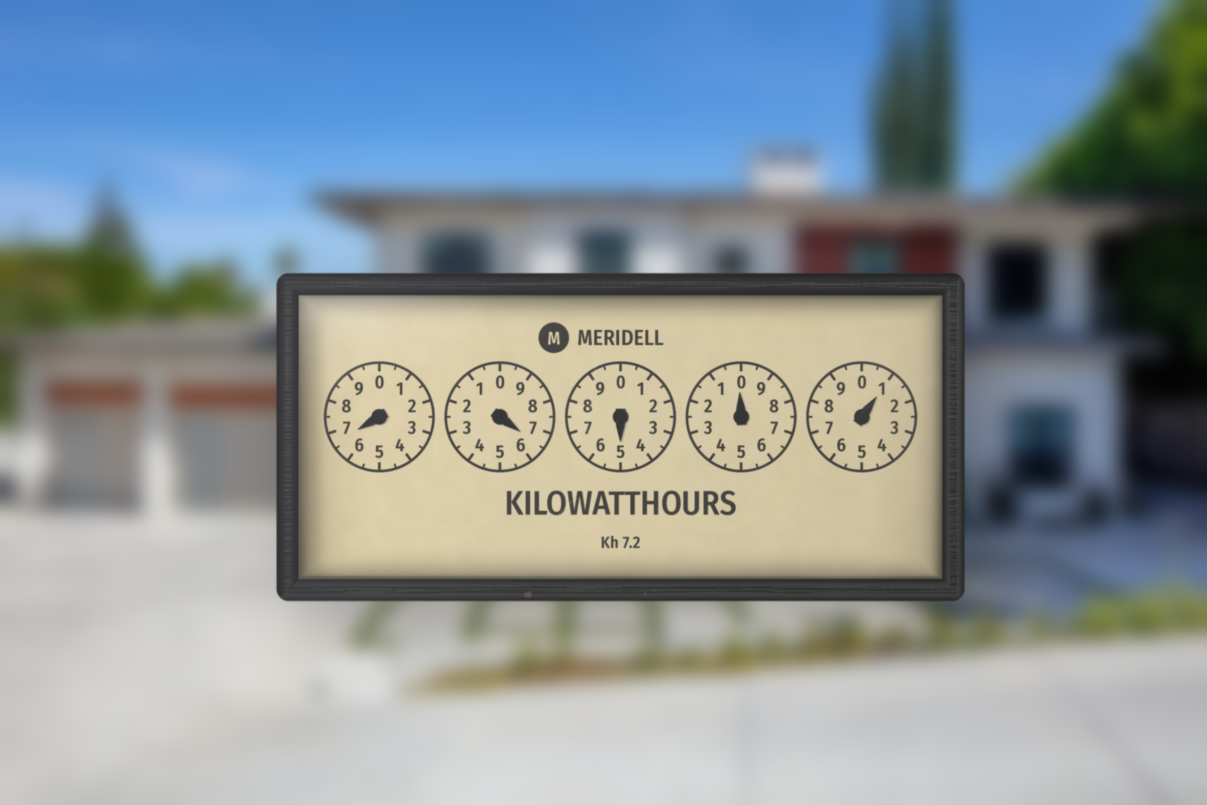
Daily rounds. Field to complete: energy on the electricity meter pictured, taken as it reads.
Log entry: 66501 kWh
